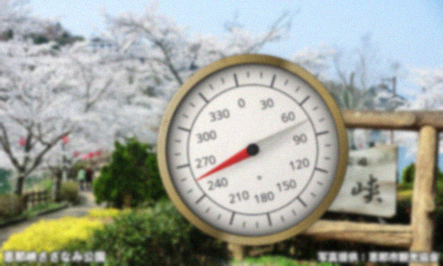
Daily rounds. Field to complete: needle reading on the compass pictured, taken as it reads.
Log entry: 255 °
